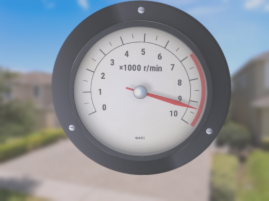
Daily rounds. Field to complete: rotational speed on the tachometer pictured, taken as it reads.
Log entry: 9250 rpm
